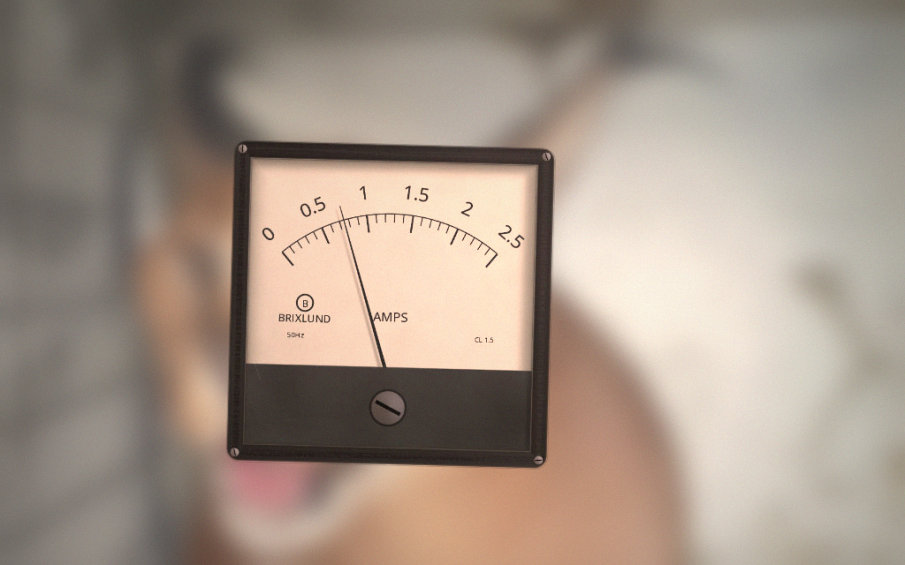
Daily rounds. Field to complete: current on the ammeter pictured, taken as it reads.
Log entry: 0.75 A
